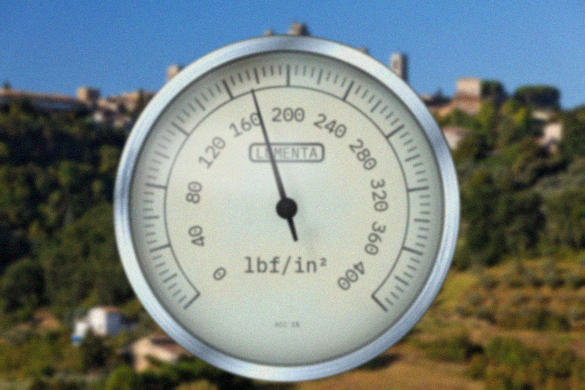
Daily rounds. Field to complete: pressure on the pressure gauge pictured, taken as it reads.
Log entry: 175 psi
